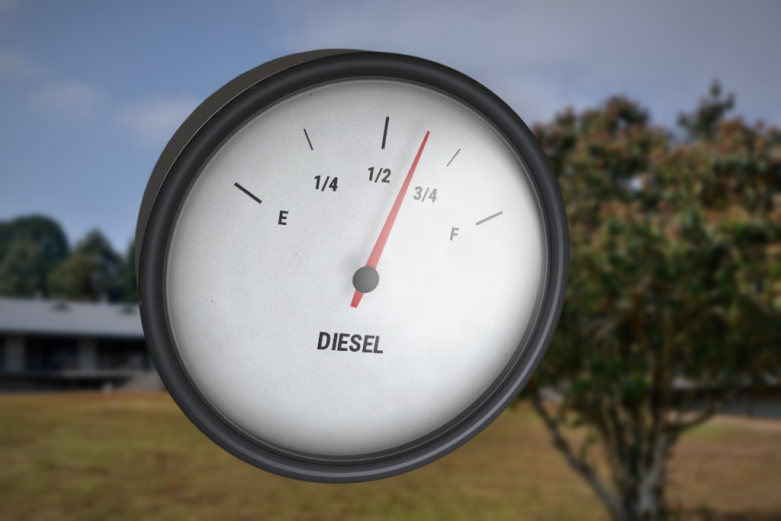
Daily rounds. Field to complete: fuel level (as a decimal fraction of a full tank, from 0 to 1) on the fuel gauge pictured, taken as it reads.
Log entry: 0.625
